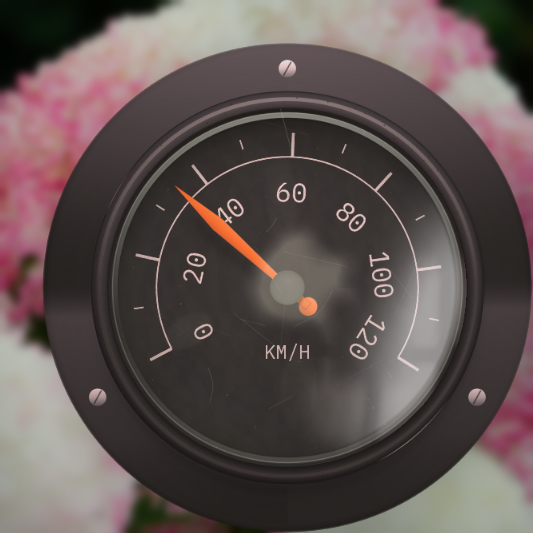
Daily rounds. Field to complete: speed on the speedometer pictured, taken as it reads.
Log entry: 35 km/h
